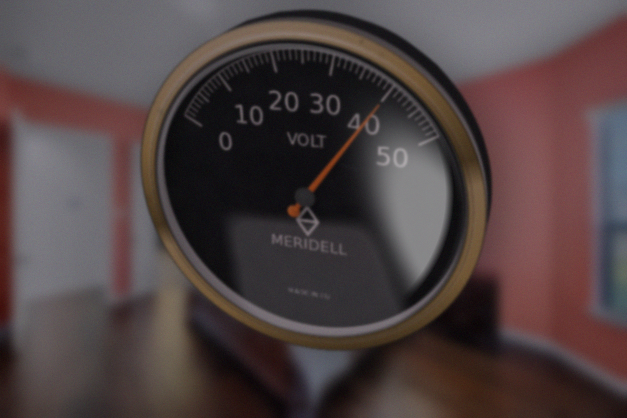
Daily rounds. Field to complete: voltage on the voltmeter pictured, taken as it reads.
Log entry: 40 V
